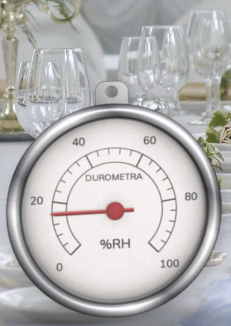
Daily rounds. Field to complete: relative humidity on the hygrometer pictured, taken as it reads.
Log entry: 16 %
